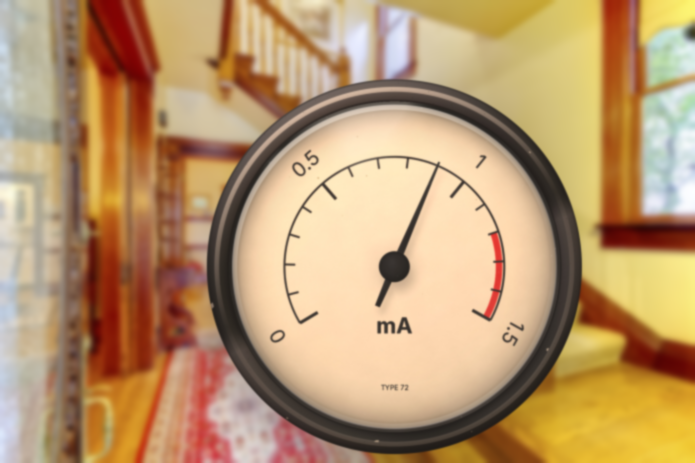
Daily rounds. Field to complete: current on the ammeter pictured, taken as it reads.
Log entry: 0.9 mA
